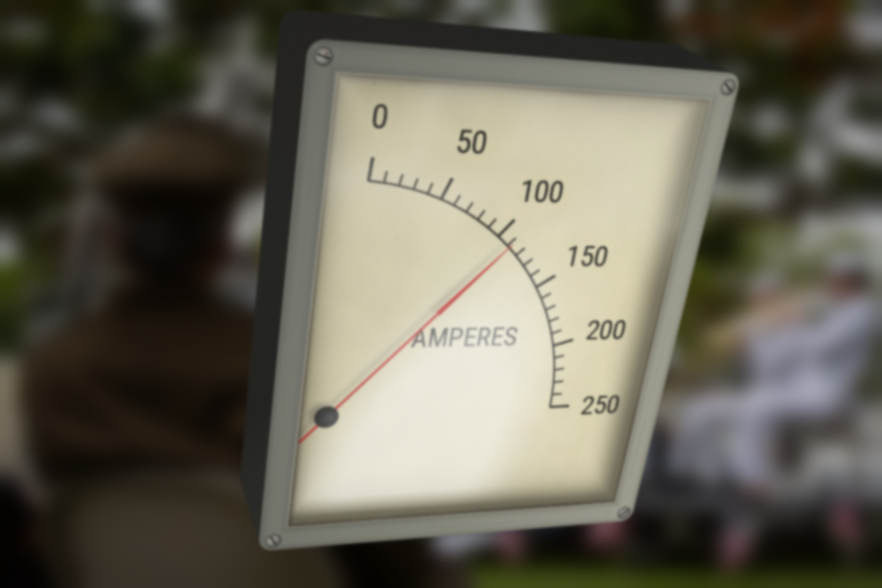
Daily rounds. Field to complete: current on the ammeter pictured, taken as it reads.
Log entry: 110 A
